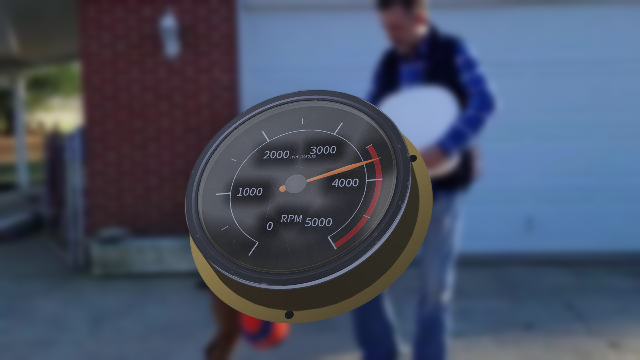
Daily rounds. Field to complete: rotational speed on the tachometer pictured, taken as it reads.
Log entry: 3750 rpm
